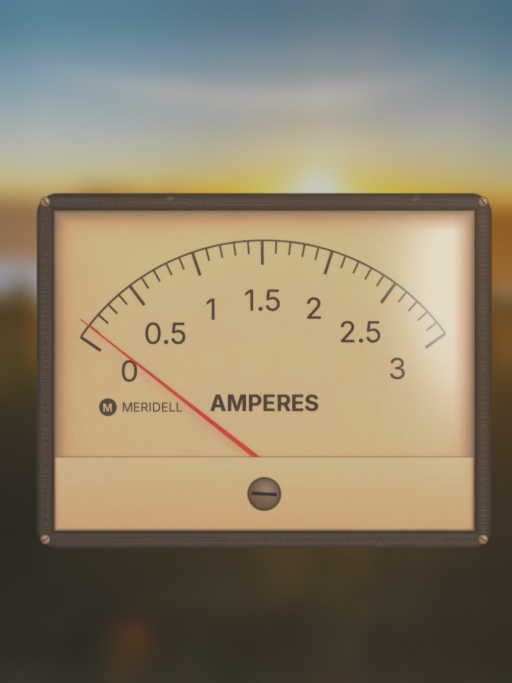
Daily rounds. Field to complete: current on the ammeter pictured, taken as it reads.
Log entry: 0.1 A
